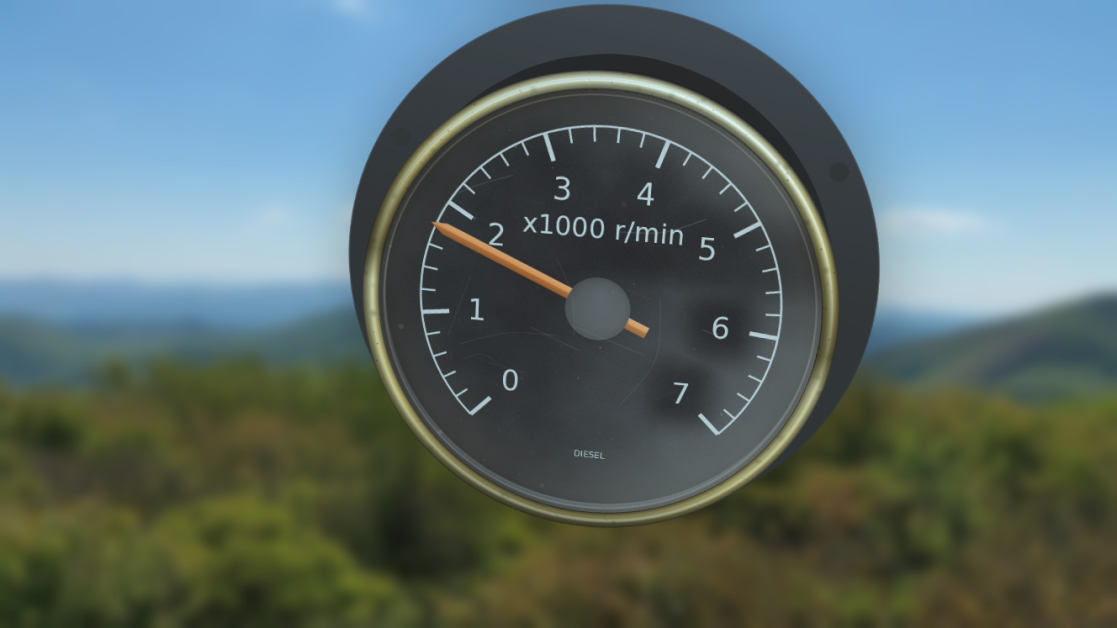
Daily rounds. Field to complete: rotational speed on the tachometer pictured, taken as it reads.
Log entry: 1800 rpm
